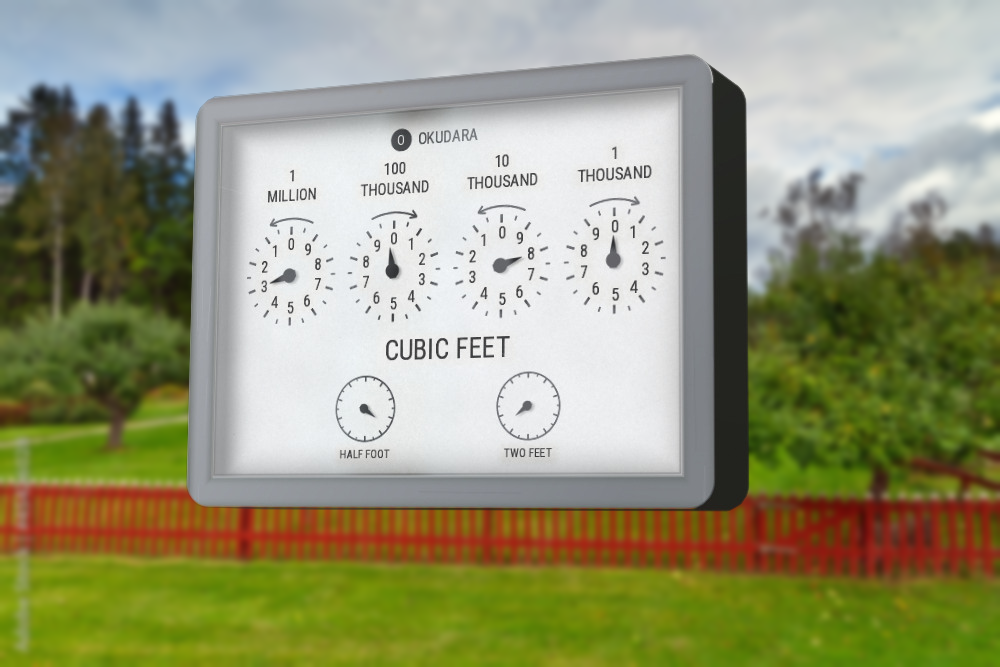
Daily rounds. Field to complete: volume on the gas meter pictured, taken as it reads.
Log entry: 298000 ft³
